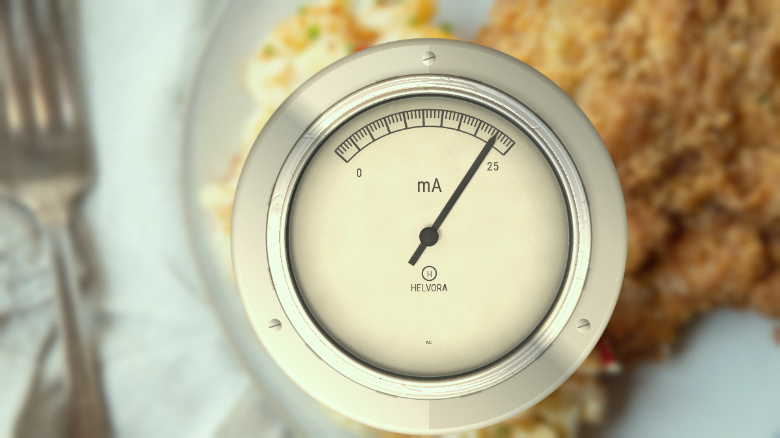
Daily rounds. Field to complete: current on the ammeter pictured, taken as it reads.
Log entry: 22.5 mA
